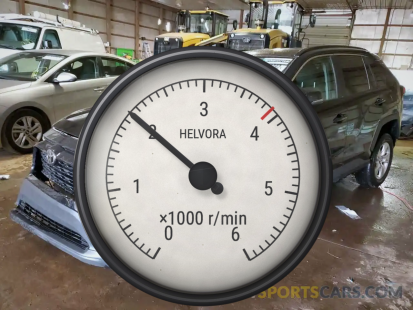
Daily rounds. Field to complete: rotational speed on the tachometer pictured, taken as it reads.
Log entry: 2000 rpm
